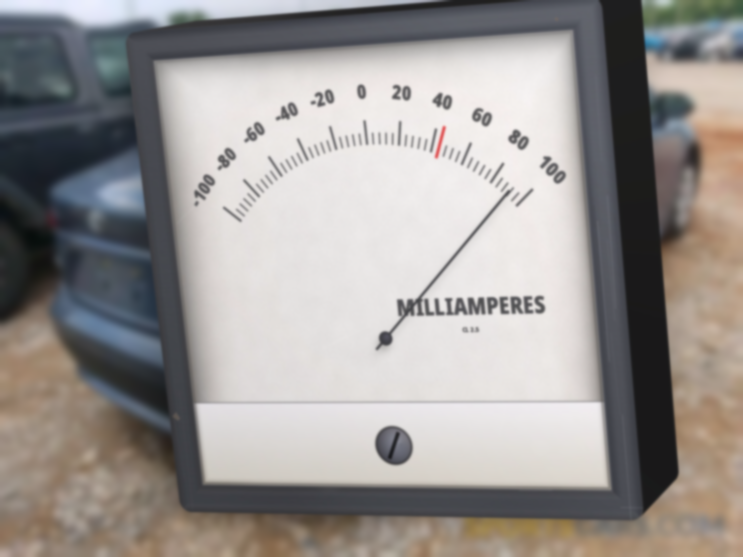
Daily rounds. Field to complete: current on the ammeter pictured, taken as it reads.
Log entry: 92 mA
